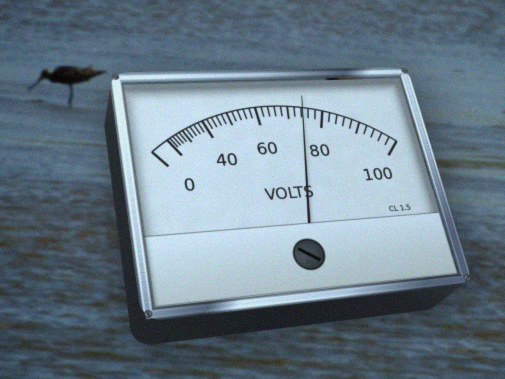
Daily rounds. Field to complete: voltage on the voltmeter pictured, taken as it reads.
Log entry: 74 V
